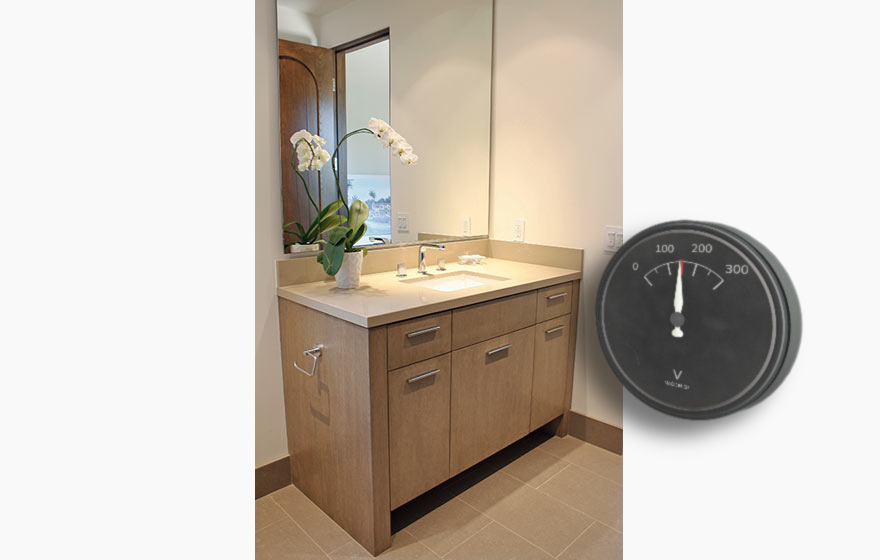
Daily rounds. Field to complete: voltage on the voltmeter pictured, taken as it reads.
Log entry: 150 V
